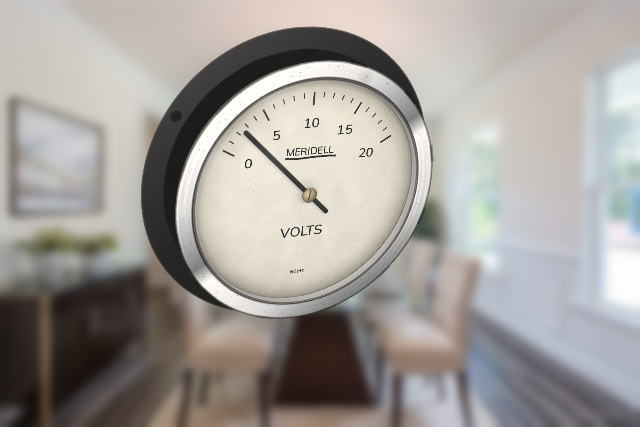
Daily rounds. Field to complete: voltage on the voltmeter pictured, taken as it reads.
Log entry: 2.5 V
